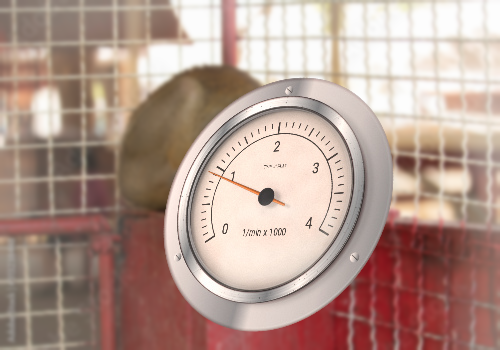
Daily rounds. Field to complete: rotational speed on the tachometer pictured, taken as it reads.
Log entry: 900 rpm
